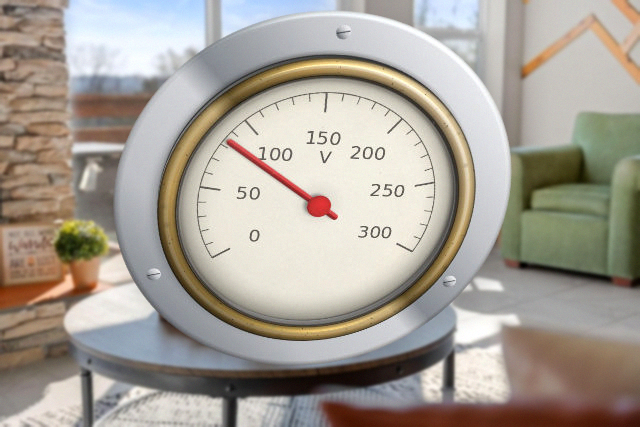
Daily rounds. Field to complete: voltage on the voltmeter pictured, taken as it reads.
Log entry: 85 V
